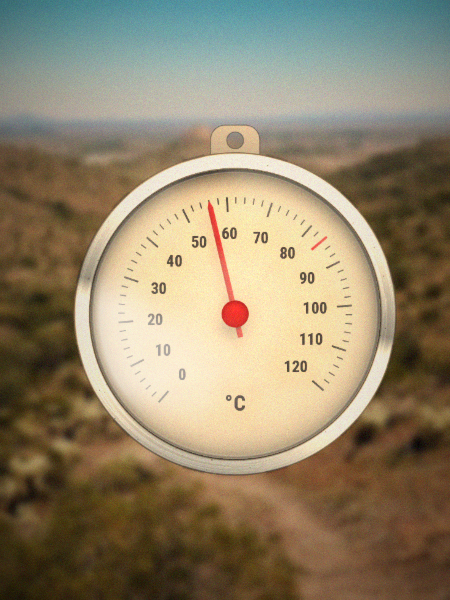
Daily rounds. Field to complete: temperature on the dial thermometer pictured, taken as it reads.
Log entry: 56 °C
